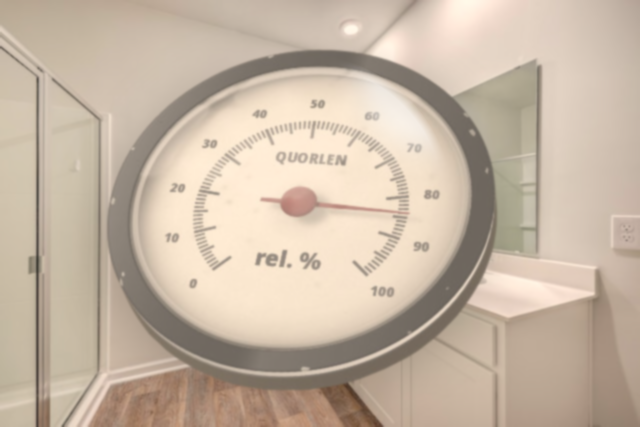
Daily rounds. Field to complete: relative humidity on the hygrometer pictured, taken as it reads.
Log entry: 85 %
